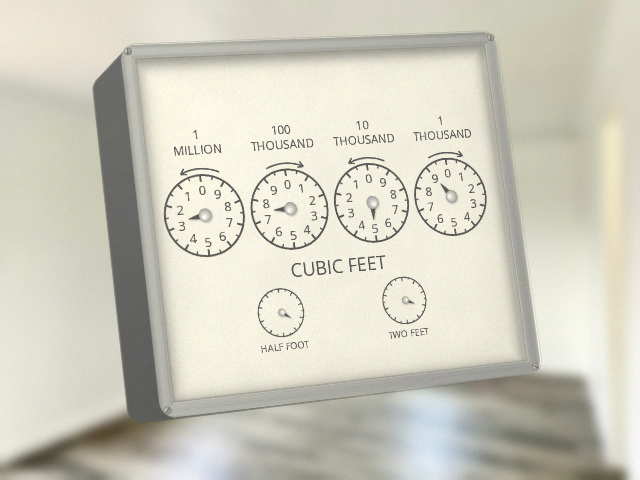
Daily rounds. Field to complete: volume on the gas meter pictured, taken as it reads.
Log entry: 274900 ft³
